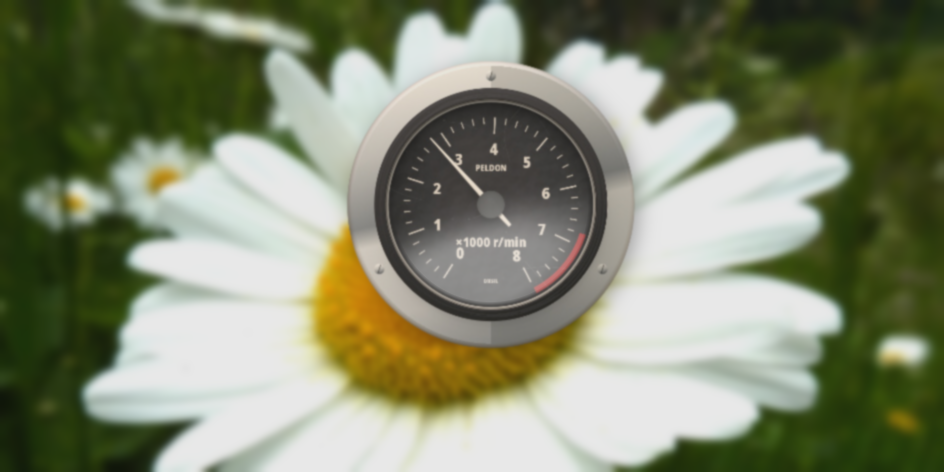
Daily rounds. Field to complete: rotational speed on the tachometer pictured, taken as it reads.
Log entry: 2800 rpm
